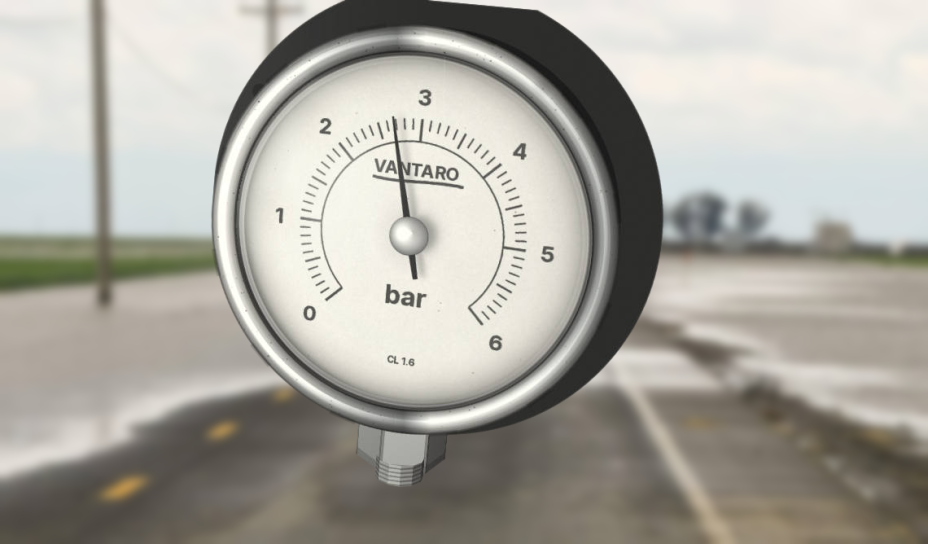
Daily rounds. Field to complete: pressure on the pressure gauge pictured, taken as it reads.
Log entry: 2.7 bar
